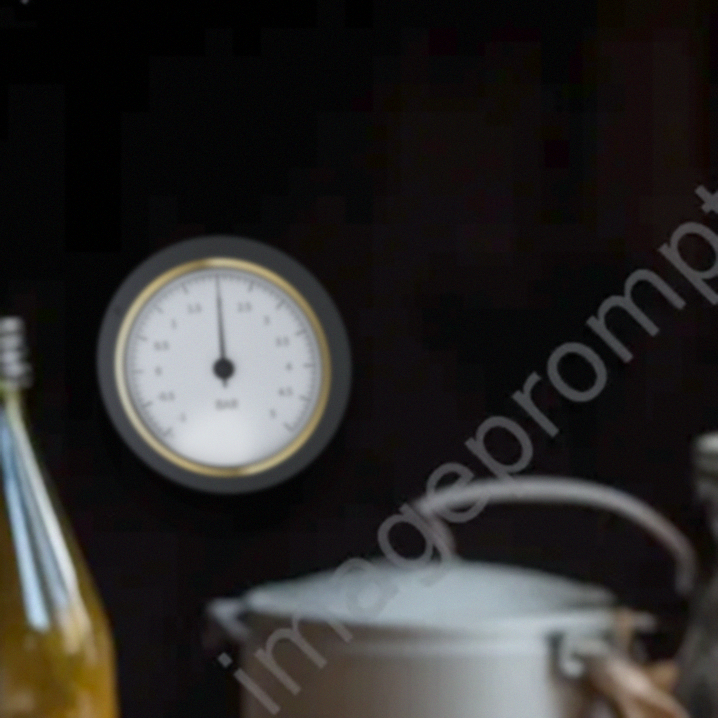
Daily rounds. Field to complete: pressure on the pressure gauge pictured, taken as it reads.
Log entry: 2 bar
